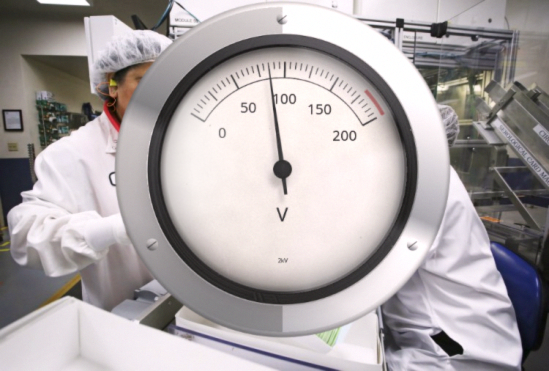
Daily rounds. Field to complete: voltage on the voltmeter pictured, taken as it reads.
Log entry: 85 V
